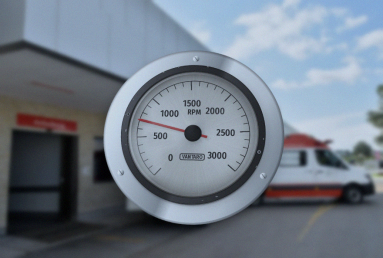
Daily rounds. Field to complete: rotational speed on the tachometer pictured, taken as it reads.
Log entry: 700 rpm
